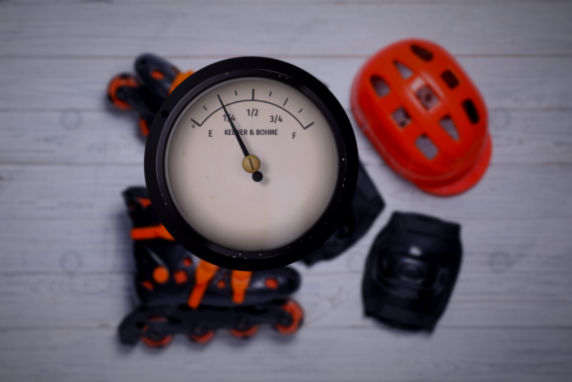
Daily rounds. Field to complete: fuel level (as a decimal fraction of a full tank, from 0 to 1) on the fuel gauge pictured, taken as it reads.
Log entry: 0.25
